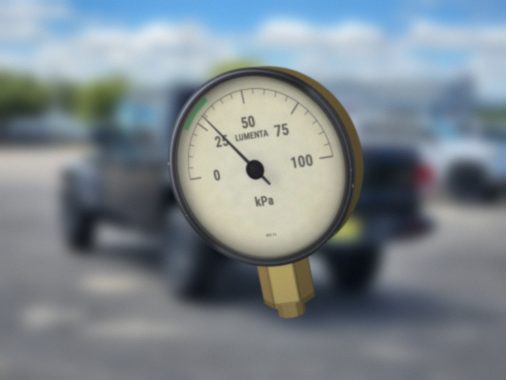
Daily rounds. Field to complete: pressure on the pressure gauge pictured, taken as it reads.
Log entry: 30 kPa
